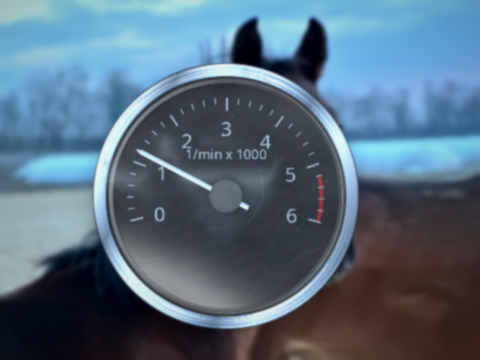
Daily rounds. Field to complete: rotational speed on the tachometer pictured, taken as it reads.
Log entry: 1200 rpm
